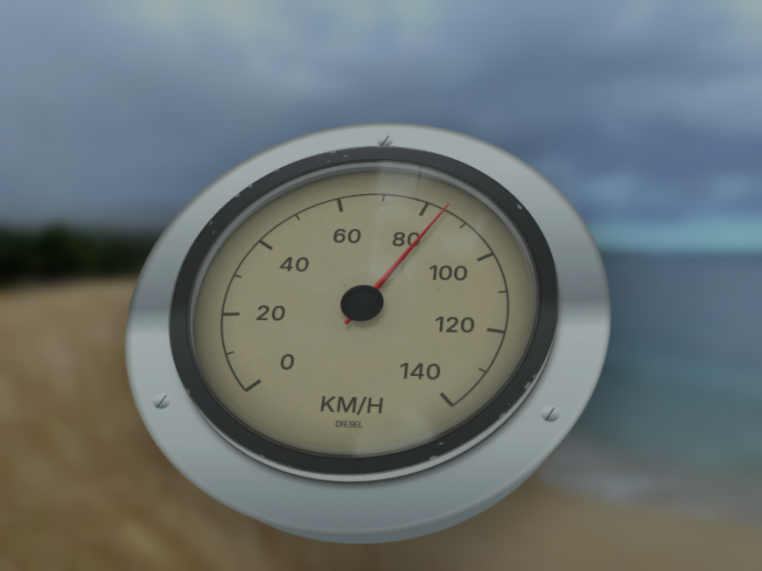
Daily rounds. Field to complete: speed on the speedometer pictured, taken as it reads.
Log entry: 85 km/h
